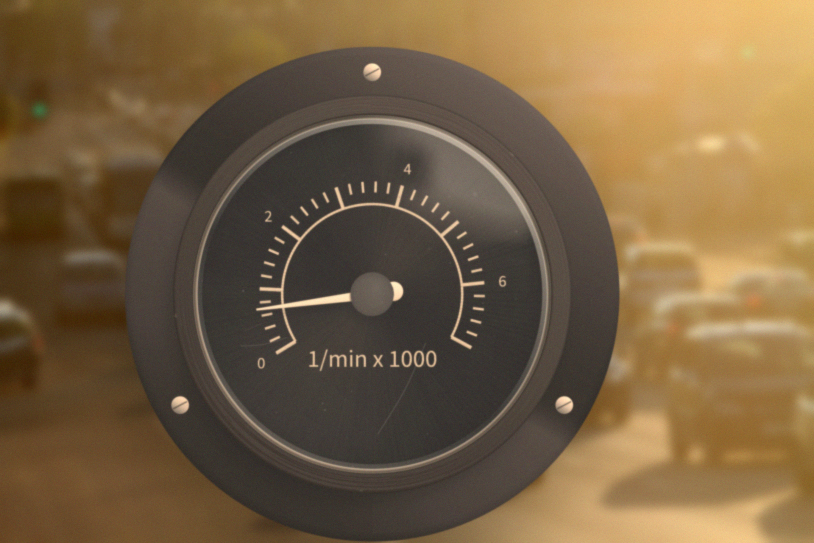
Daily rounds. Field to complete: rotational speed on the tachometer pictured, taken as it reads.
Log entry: 700 rpm
